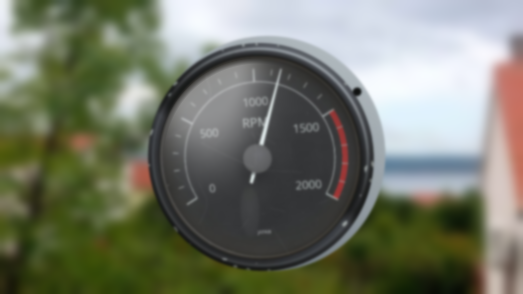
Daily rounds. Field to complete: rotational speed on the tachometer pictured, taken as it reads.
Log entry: 1150 rpm
